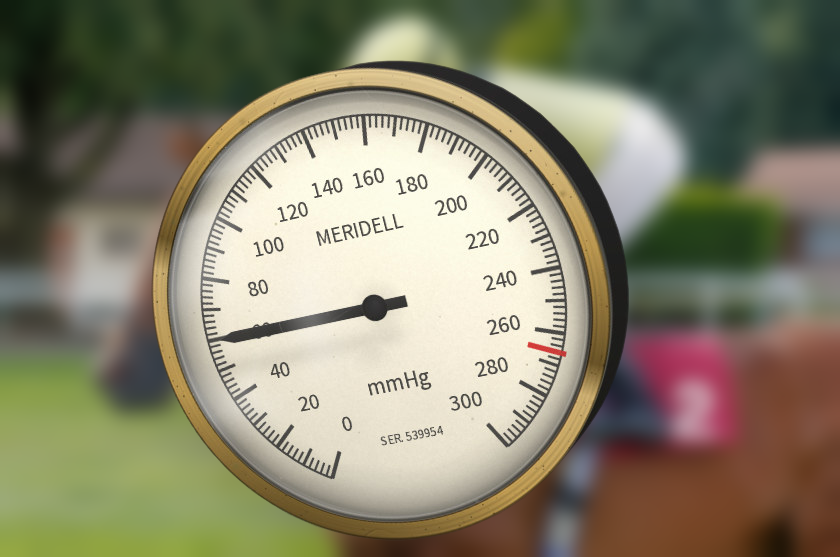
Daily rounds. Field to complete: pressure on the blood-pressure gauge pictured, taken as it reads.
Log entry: 60 mmHg
